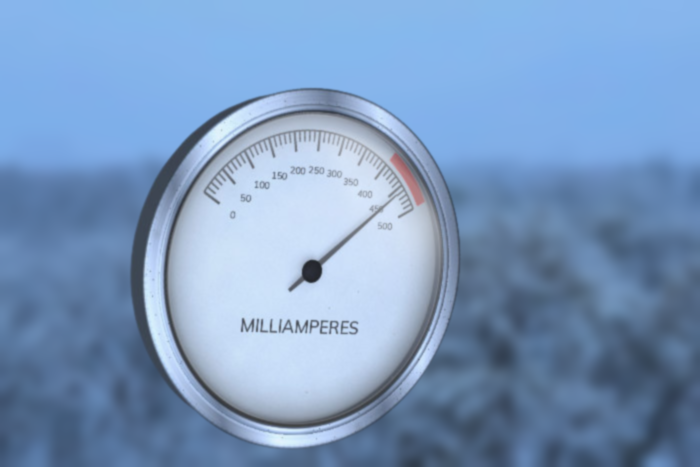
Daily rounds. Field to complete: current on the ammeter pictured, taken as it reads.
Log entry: 450 mA
